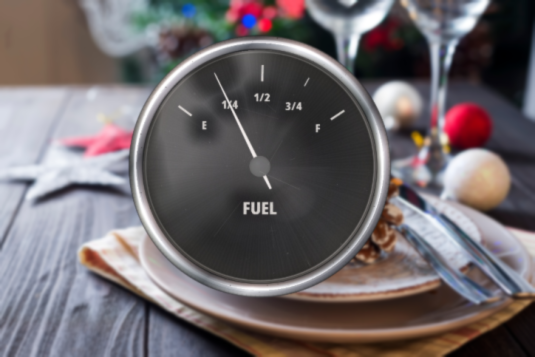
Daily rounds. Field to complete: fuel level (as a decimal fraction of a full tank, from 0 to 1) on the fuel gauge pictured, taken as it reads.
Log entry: 0.25
